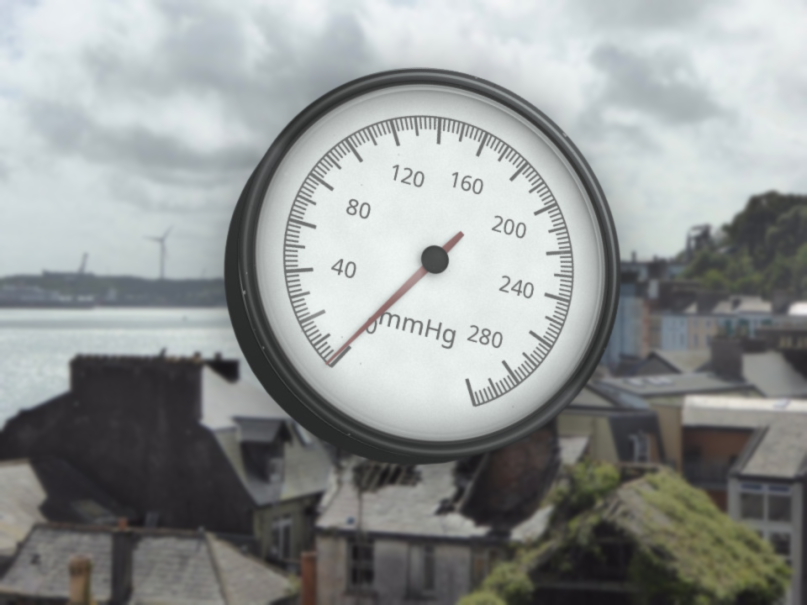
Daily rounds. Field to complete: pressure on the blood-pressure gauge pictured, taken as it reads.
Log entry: 2 mmHg
